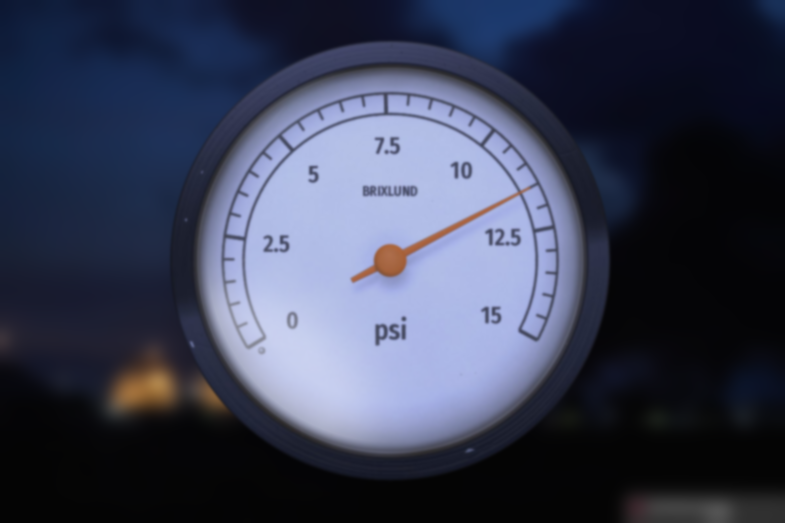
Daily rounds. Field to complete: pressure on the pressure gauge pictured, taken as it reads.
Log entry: 11.5 psi
